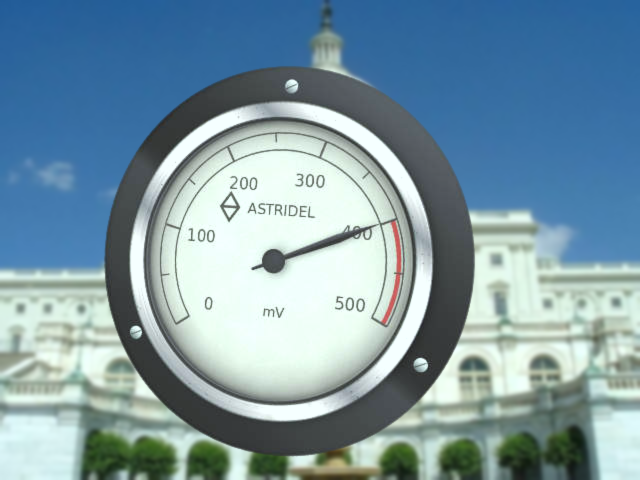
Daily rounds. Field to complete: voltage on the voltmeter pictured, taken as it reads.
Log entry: 400 mV
